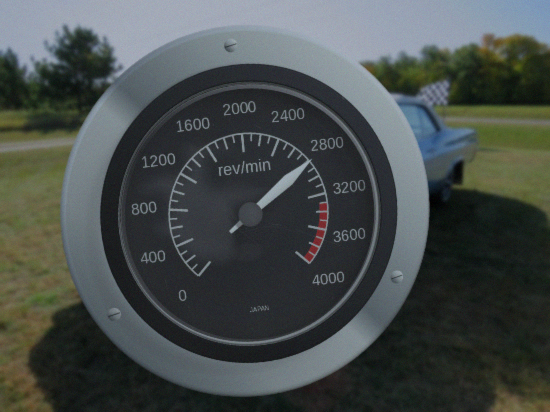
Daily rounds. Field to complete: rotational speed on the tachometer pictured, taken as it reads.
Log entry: 2800 rpm
